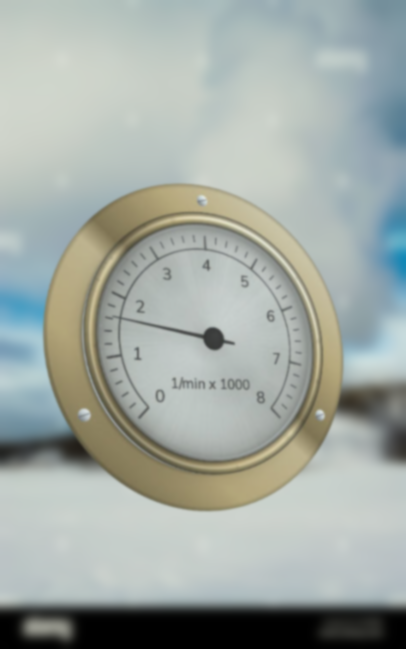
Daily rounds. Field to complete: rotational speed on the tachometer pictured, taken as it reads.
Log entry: 1600 rpm
